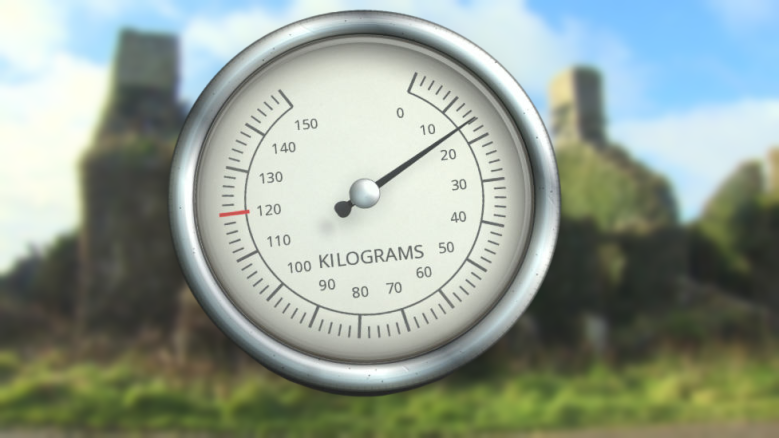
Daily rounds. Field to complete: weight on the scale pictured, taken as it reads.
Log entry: 16 kg
